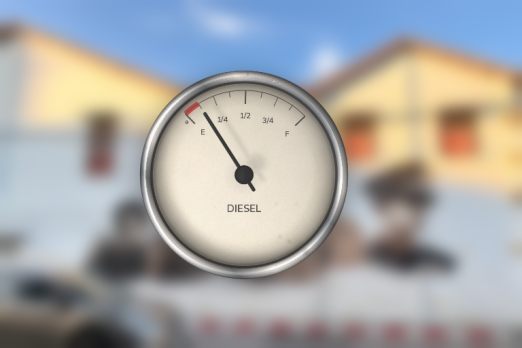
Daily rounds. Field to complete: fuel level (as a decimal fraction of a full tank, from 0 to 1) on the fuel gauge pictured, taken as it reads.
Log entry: 0.125
